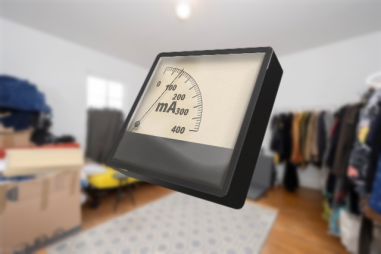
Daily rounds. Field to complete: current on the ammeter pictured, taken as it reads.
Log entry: 100 mA
